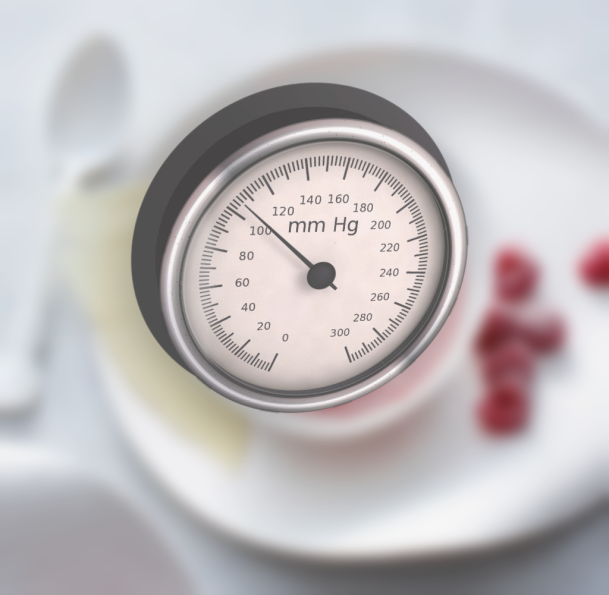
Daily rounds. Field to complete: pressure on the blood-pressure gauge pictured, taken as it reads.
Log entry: 106 mmHg
